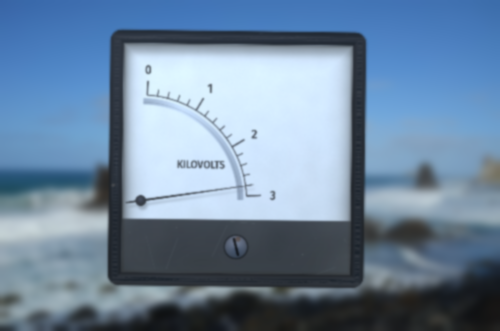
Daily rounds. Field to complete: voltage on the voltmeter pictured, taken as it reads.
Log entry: 2.8 kV
